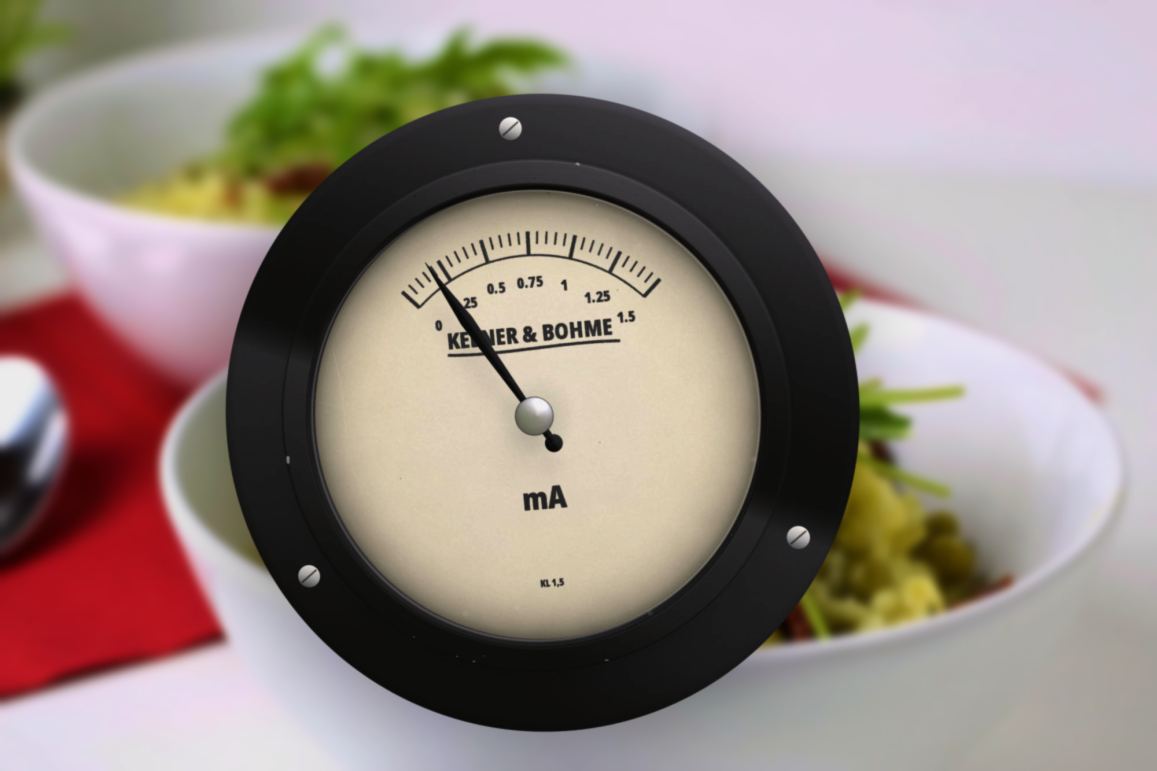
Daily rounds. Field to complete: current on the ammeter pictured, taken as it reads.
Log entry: 0.2 mA
